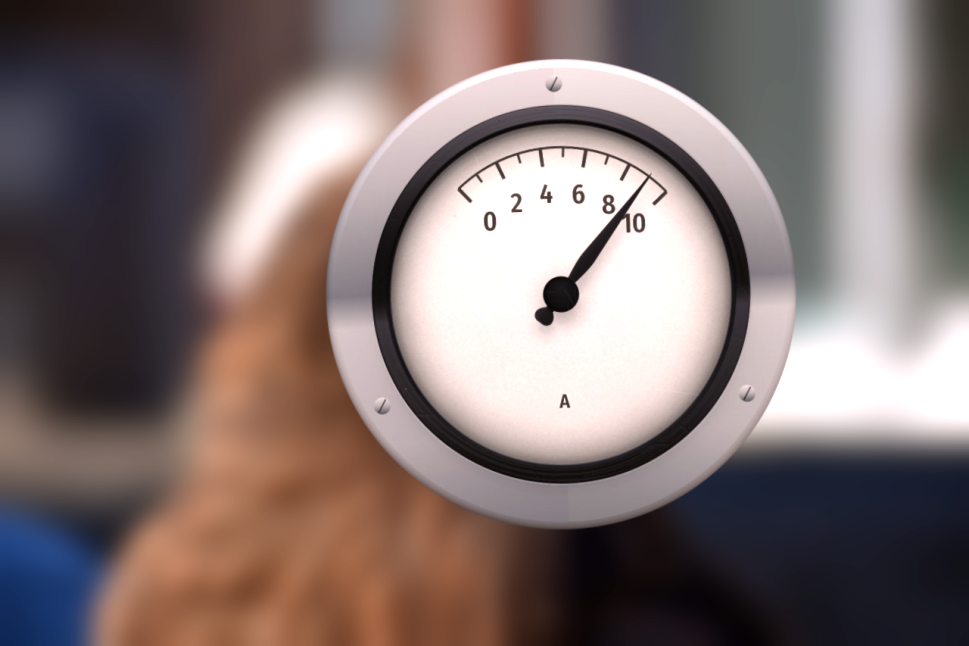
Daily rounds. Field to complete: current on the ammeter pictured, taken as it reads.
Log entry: 9 A
